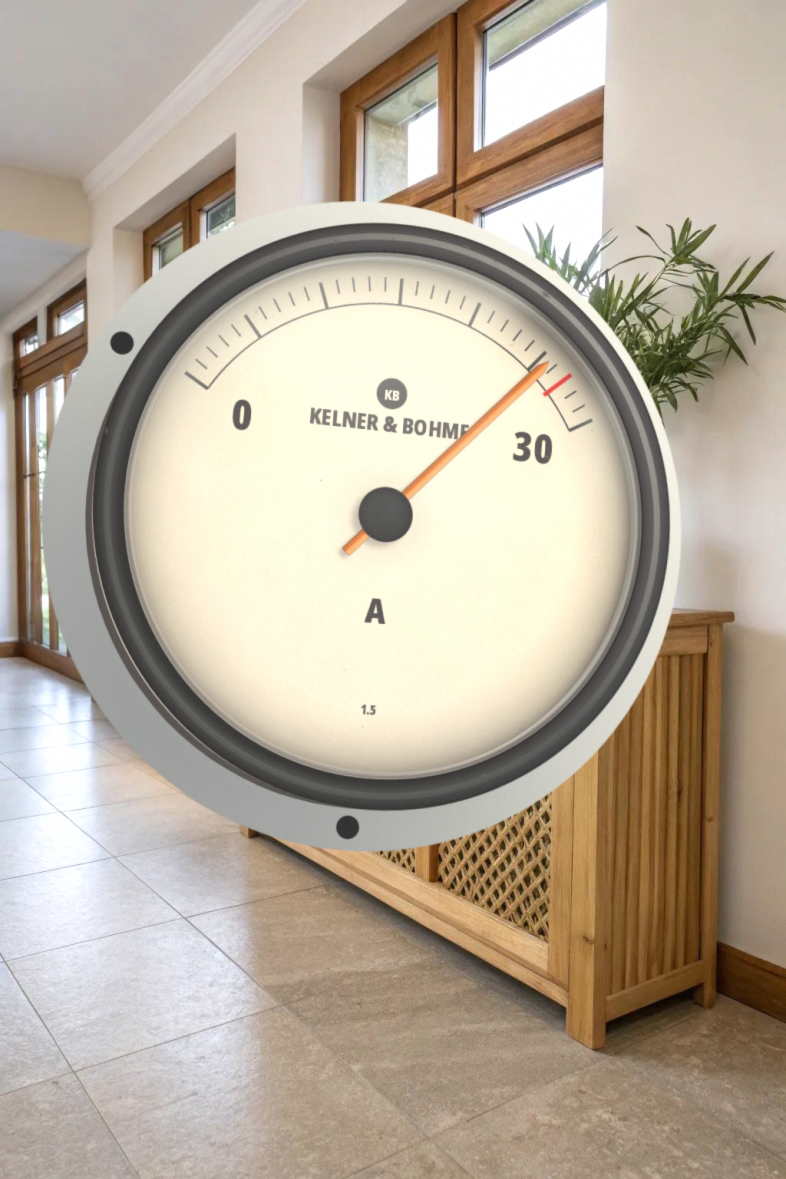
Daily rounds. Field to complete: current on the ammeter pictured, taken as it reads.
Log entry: 25.5 A
